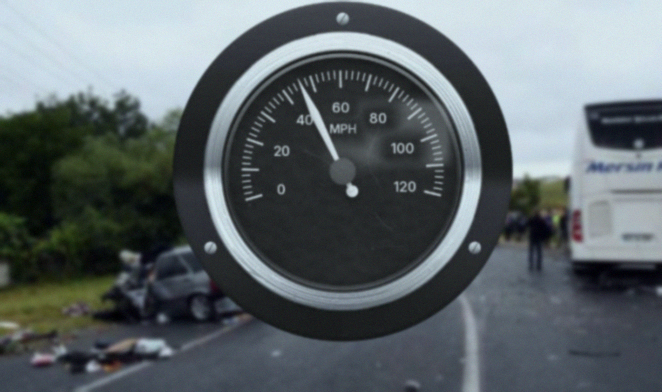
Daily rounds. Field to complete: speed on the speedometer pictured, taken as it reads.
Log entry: 46 mph
